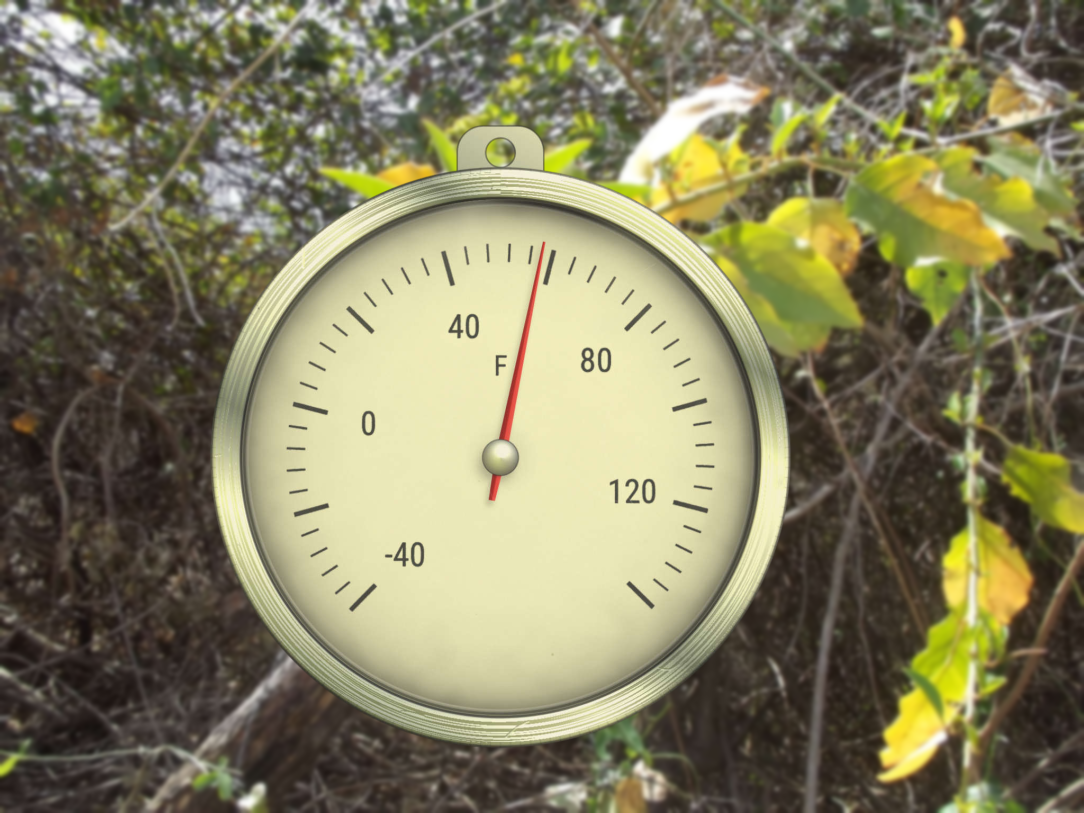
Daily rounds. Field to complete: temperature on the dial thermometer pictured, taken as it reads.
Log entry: 58 °F
